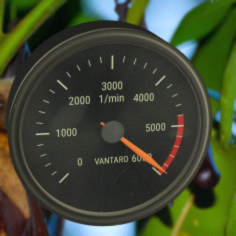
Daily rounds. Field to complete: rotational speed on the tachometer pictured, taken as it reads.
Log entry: 5900 rpm
